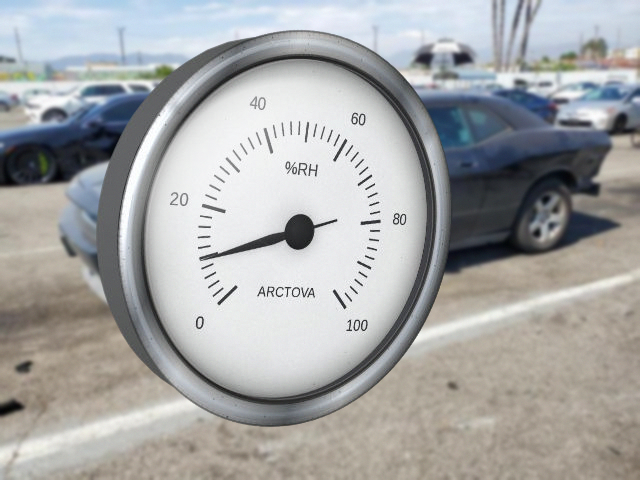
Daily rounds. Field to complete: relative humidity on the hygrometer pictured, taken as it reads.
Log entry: 10 %
